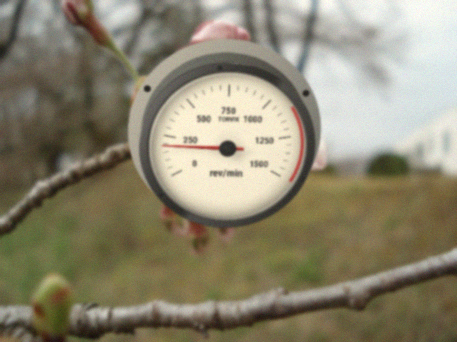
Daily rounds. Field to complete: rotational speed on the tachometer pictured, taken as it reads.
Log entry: 200 rpm
